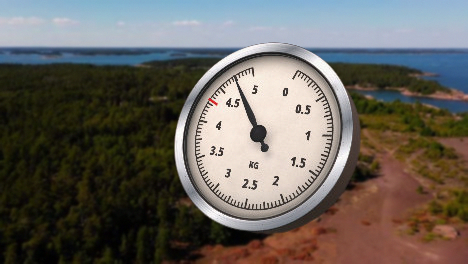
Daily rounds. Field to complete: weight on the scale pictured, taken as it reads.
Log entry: 4.75 kg
